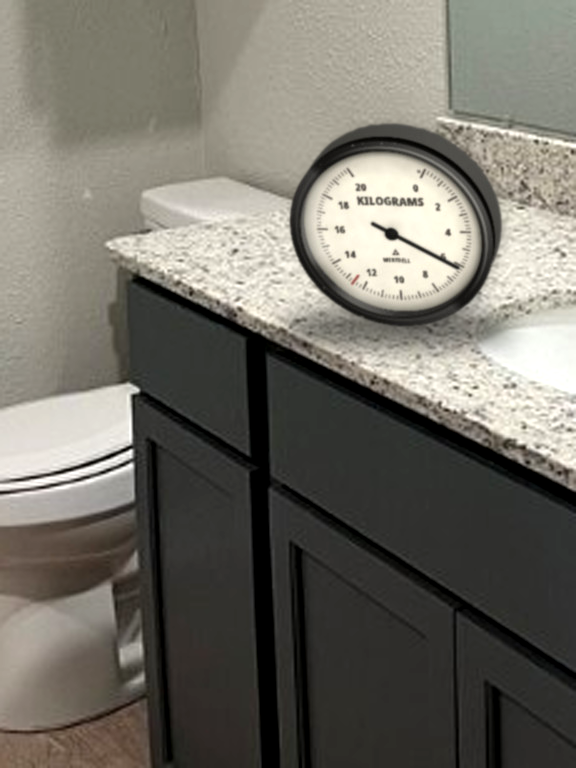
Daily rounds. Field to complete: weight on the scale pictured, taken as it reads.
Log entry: 6 kg
